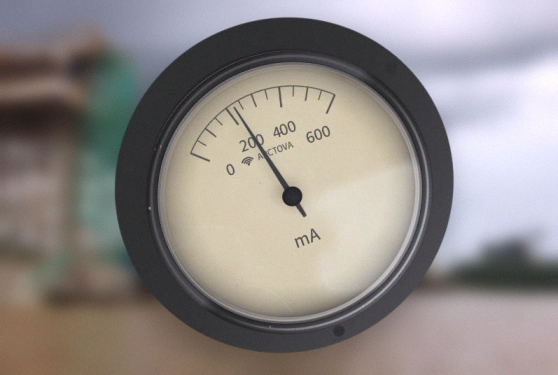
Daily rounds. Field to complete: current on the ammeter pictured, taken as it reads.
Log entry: 225 mA
